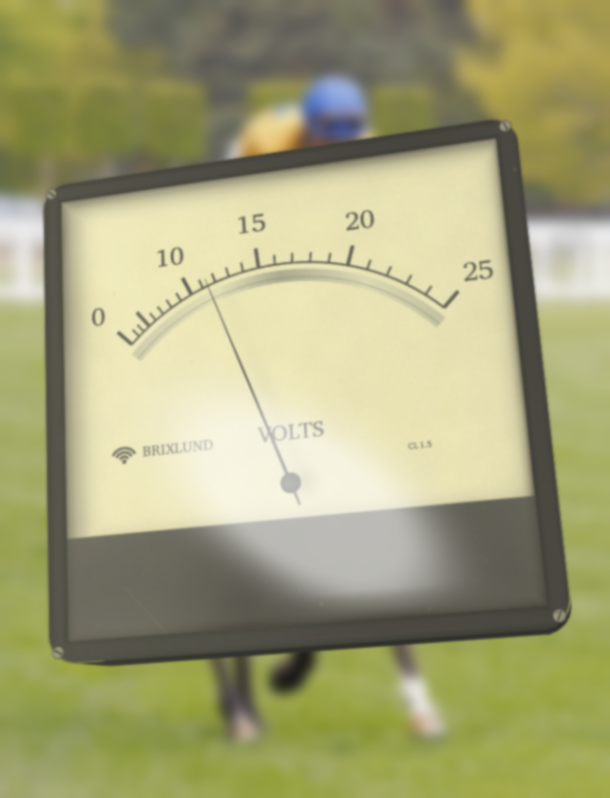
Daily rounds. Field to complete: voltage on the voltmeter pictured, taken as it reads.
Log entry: 11.5 V
